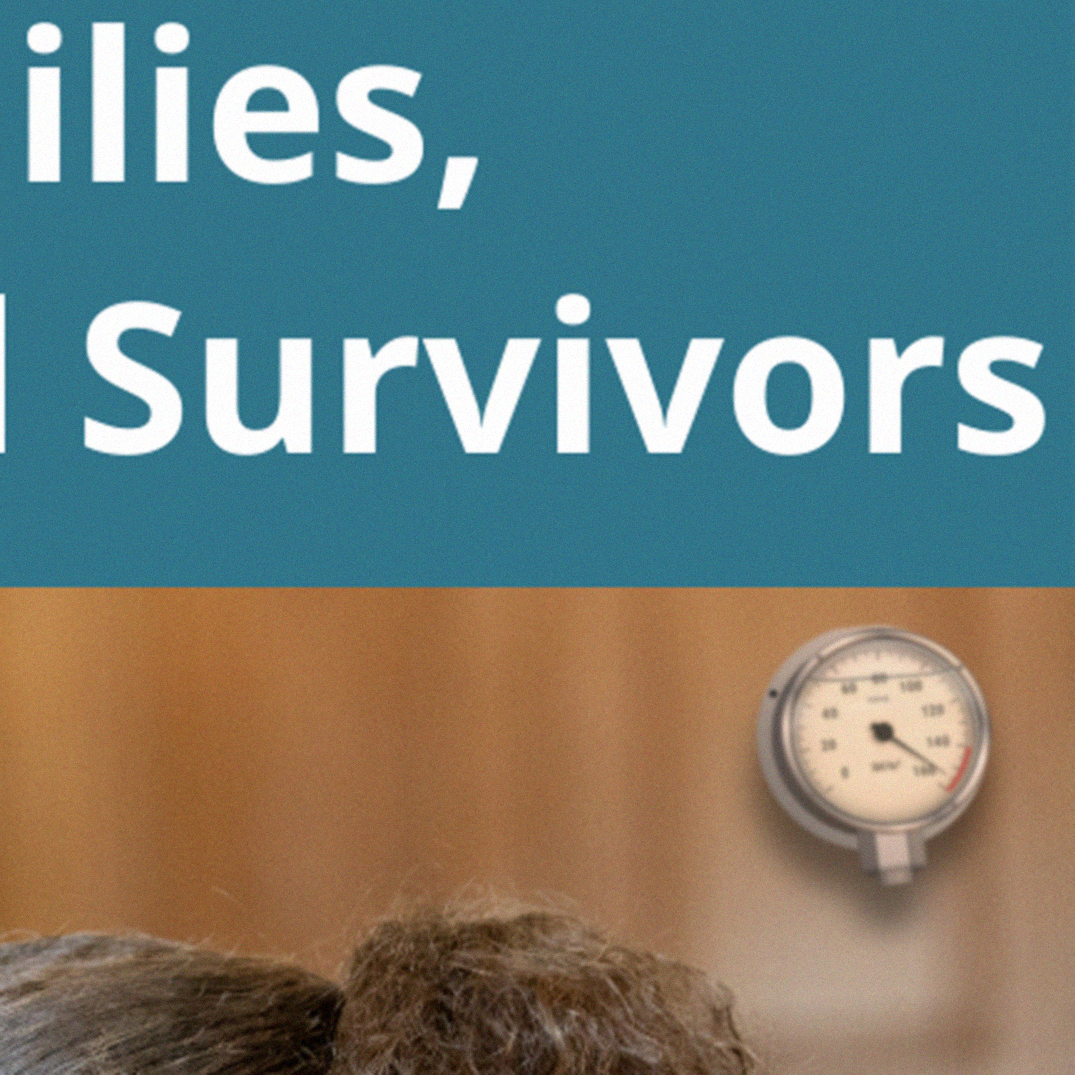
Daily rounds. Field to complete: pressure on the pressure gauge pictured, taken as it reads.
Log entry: 155 psi
